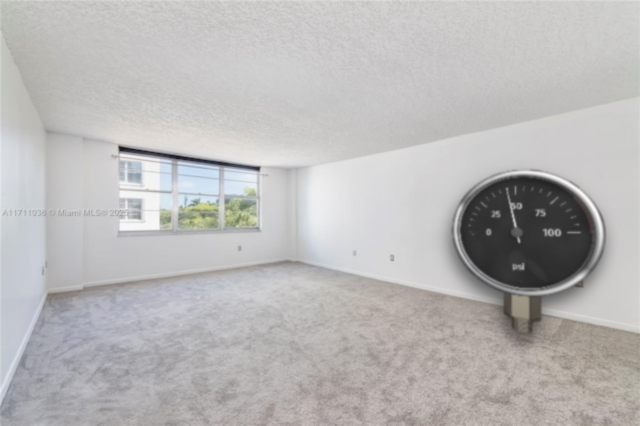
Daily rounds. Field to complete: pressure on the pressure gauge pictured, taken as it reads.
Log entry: 45 psi
